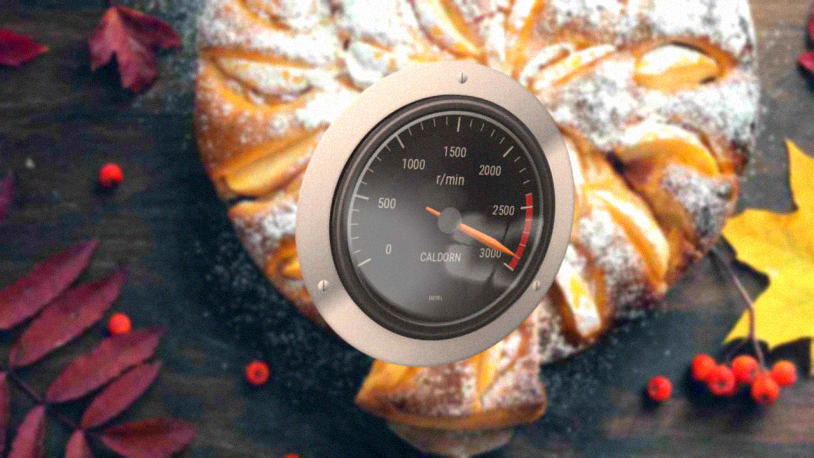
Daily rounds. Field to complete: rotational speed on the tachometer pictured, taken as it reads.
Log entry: 2900 rpm
